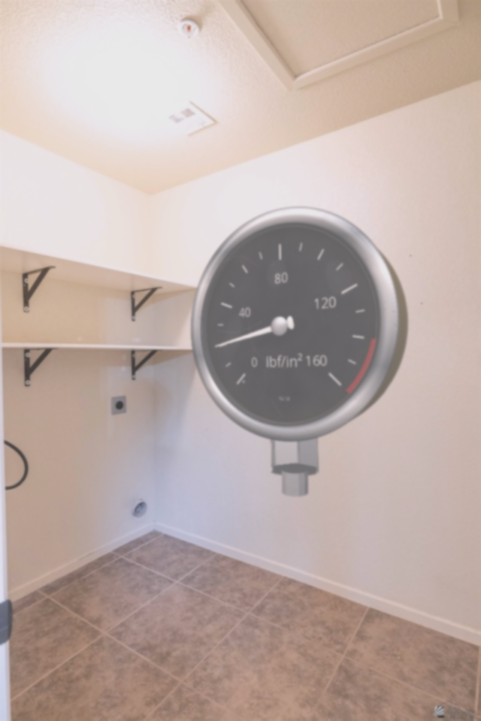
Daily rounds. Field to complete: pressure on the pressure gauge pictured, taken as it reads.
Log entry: 20 psi
